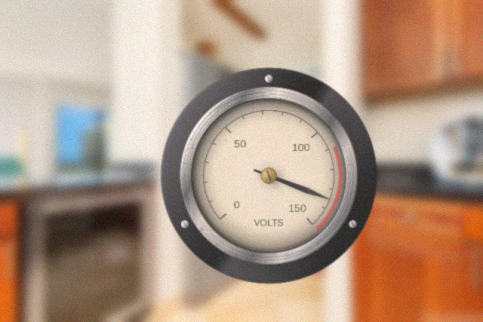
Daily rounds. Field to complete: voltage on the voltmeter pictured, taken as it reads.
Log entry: 135 V
